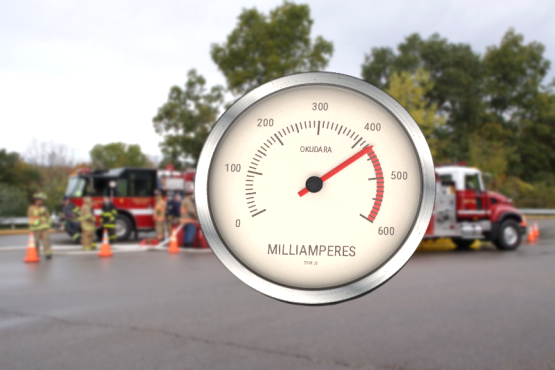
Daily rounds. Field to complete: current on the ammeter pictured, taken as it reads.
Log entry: 430 mA
